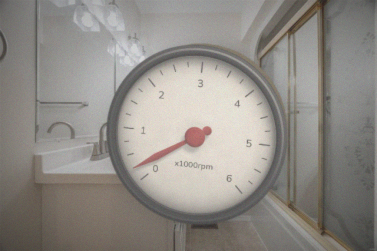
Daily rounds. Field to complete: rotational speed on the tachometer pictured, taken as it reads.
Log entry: 250 rpm
